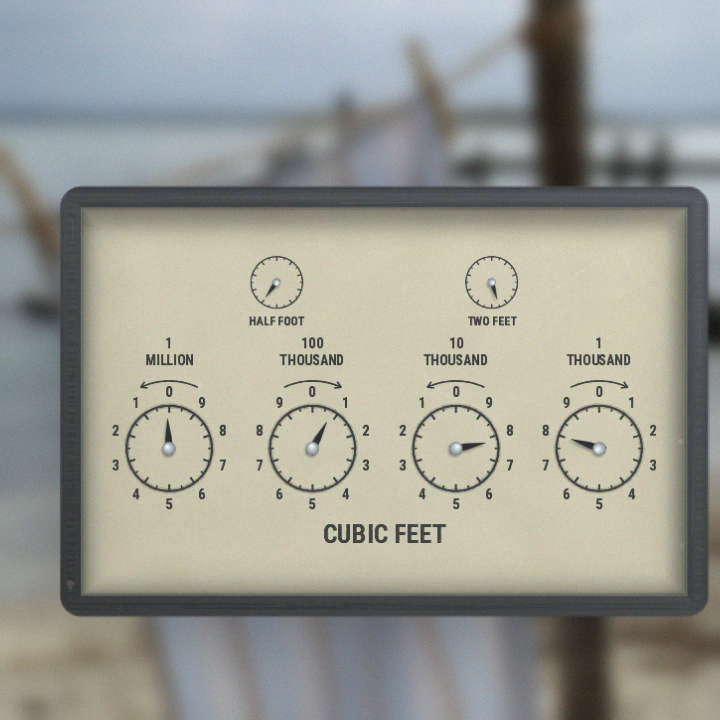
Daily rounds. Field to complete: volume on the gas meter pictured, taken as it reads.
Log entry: 7800 ft³
